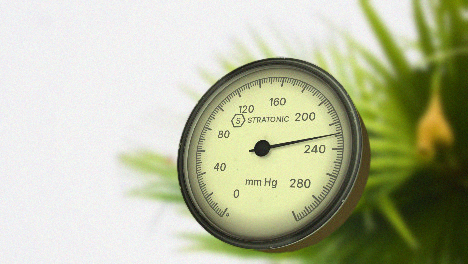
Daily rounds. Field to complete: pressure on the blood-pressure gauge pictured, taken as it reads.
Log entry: 230 mmHg
